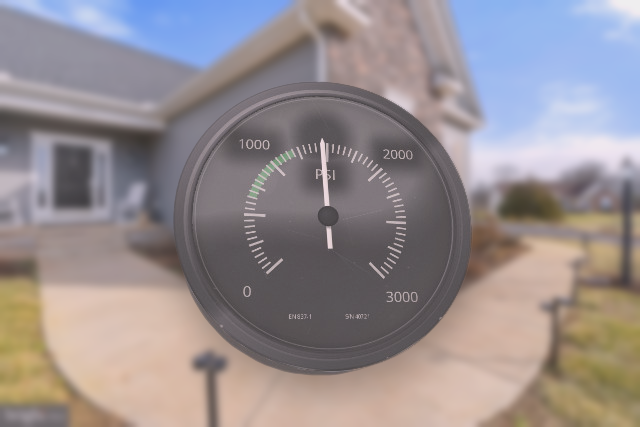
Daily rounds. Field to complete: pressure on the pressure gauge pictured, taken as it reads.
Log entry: 1450 psi
